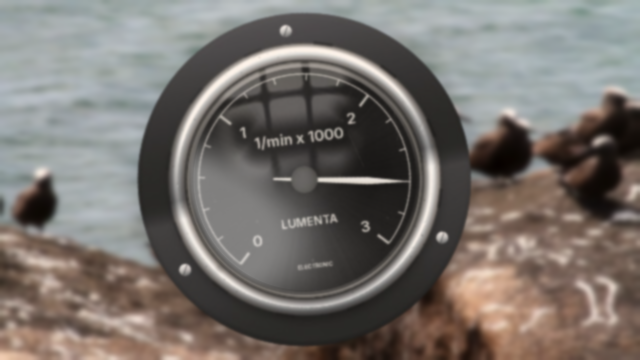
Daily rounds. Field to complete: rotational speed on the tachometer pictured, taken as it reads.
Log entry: 2600 rpm
